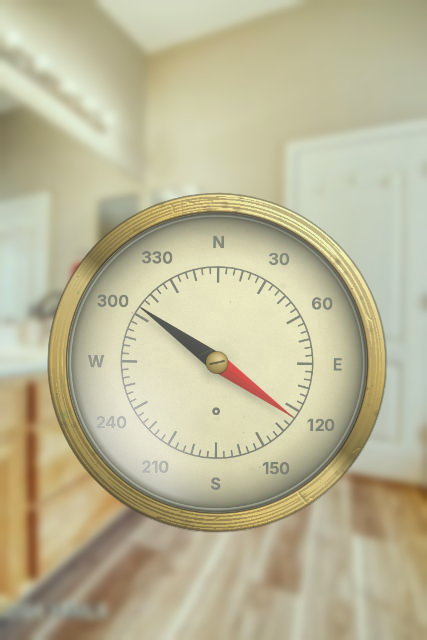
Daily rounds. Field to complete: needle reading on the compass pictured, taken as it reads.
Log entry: 125 °
